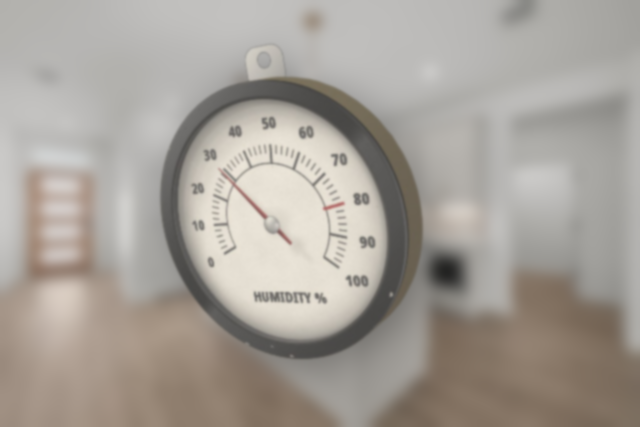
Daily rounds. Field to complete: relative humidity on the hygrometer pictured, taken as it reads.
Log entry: 30 %
